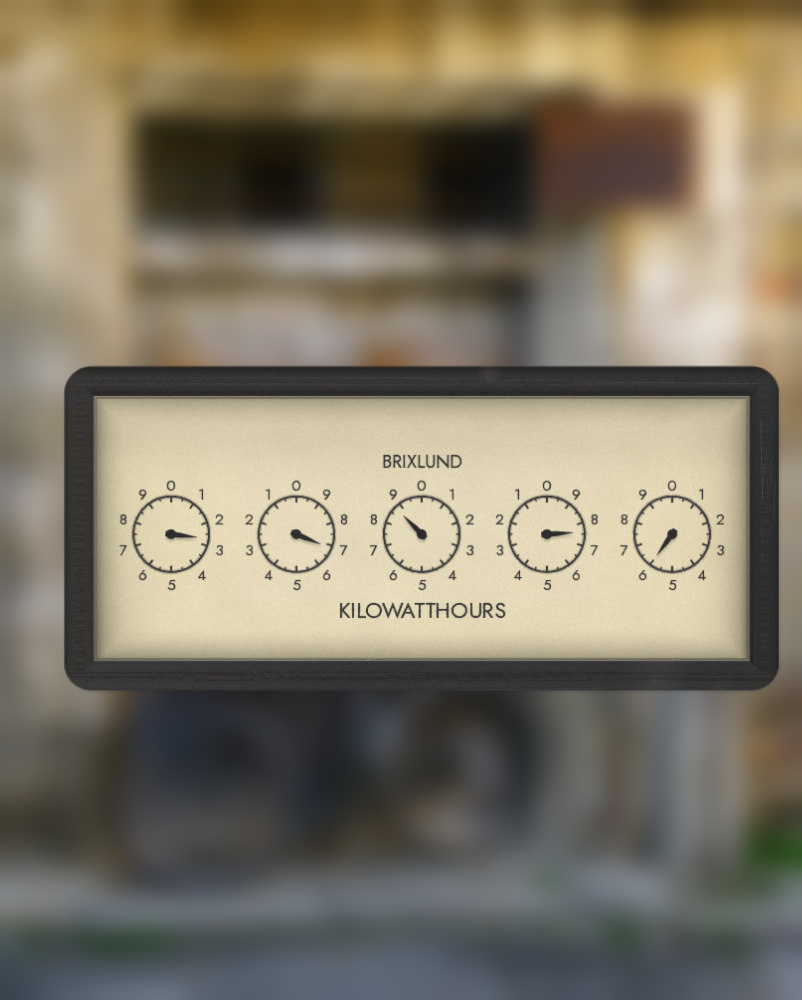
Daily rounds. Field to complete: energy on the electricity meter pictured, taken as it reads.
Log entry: 26876 kWh
